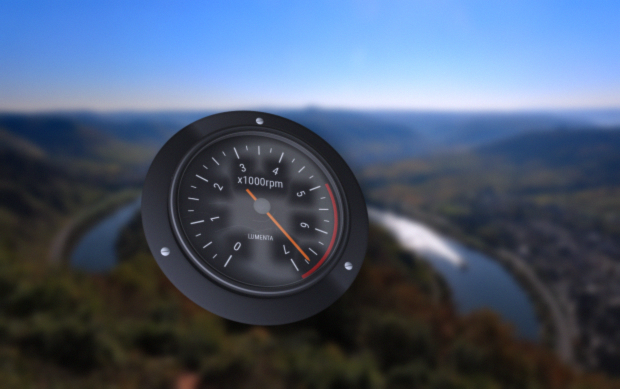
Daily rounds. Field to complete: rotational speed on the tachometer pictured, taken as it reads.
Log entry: 6750 rpm
